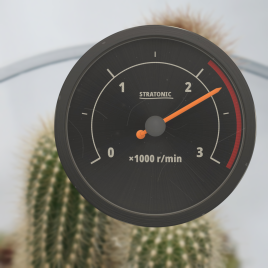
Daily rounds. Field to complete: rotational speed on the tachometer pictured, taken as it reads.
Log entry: 2250 rpm
